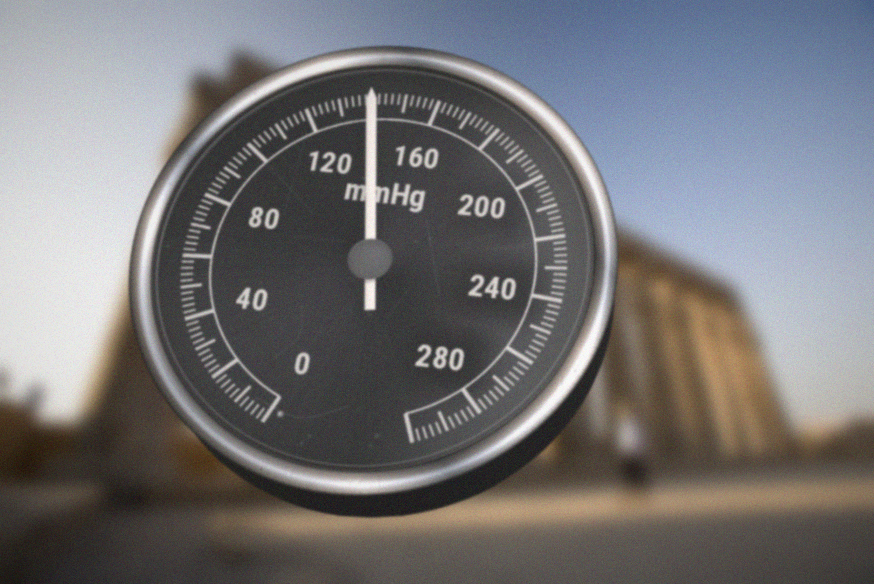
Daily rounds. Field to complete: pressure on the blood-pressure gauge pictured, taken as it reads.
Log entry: 140 mmHg
